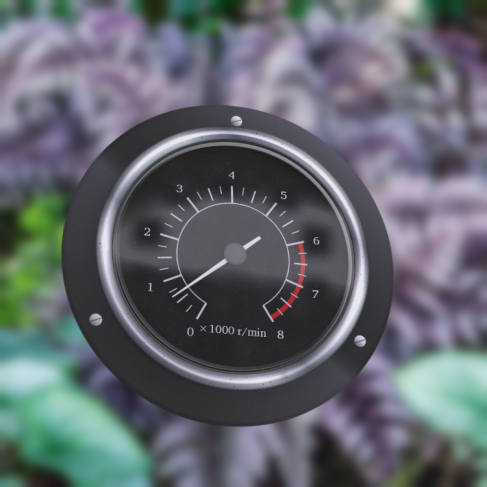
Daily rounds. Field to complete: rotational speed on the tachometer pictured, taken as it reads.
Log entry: 625 rpm
